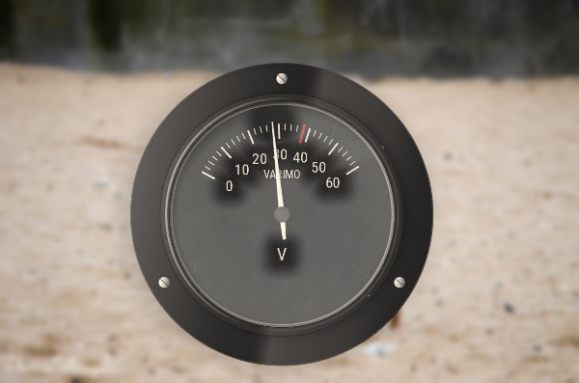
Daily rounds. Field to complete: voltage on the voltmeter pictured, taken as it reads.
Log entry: 28 V
